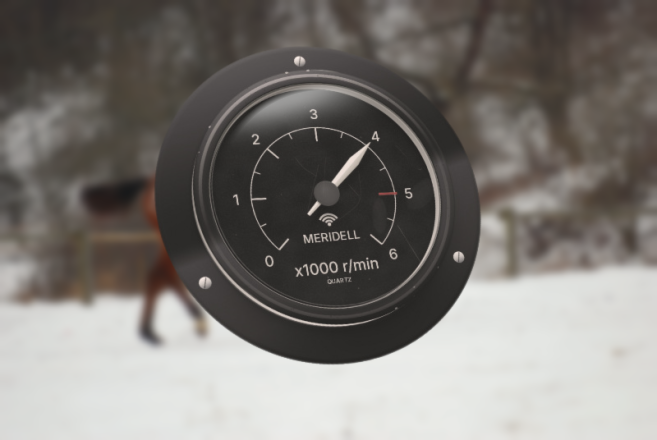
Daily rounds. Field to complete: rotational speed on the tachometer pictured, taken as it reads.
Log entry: 4000 rpm
